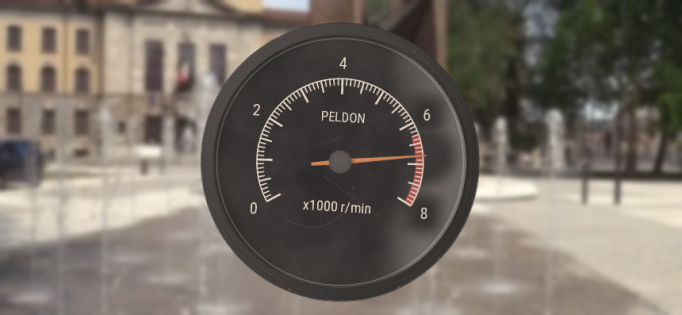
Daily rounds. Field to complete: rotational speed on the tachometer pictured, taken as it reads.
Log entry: 6800 rpm
